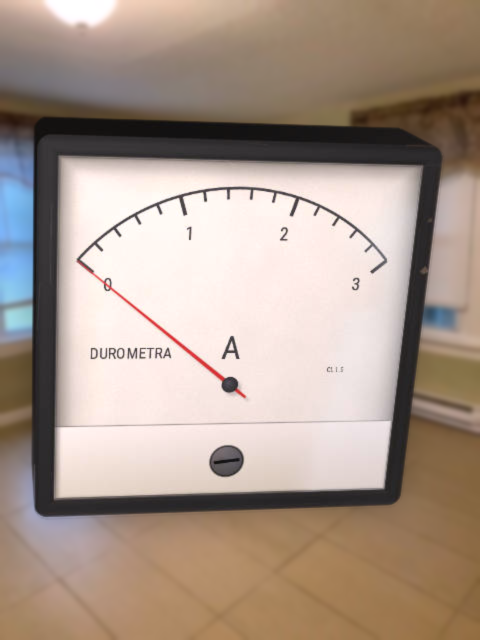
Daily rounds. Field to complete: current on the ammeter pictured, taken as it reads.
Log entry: 0 A
